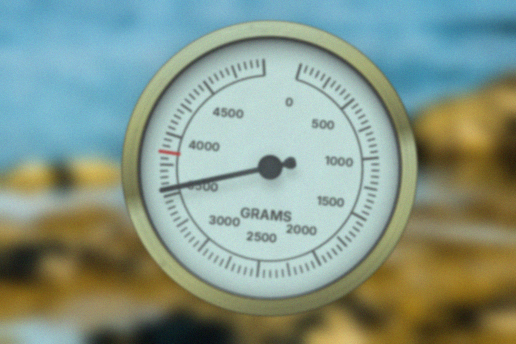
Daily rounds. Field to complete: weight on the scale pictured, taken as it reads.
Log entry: 3550 g
